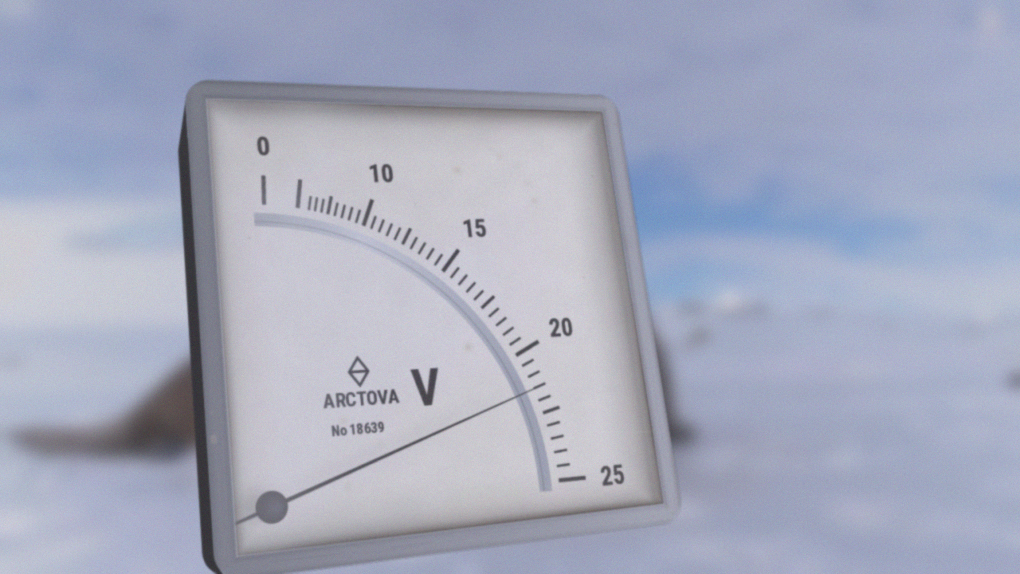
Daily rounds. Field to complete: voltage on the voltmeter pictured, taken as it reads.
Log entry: 21.5 V
